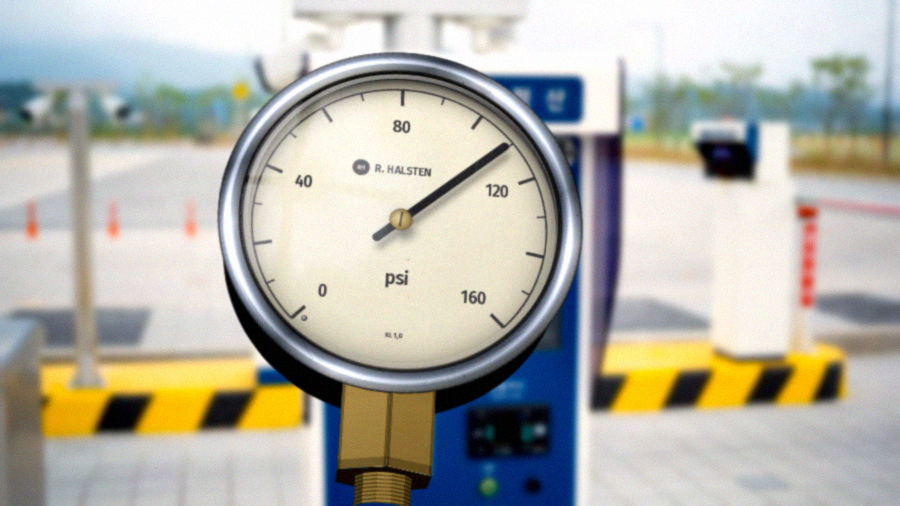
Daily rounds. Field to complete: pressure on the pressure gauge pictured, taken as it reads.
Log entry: 110 psi
